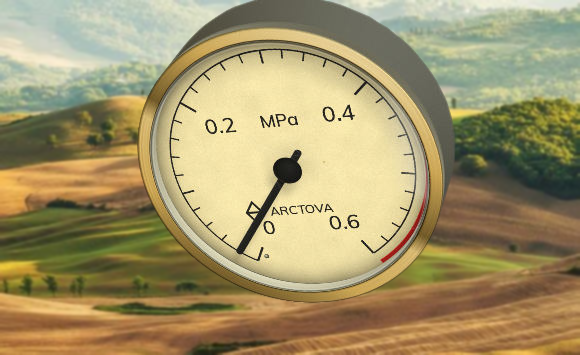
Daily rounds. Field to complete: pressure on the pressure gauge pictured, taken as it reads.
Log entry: 0.02 MPa
